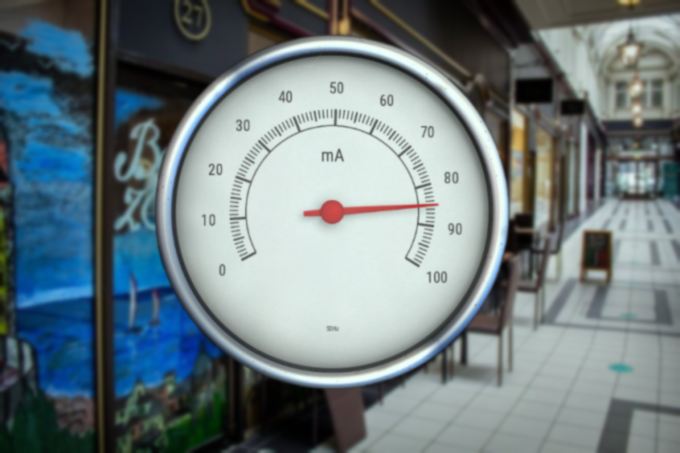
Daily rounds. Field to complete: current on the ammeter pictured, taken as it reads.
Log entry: 85 mA
